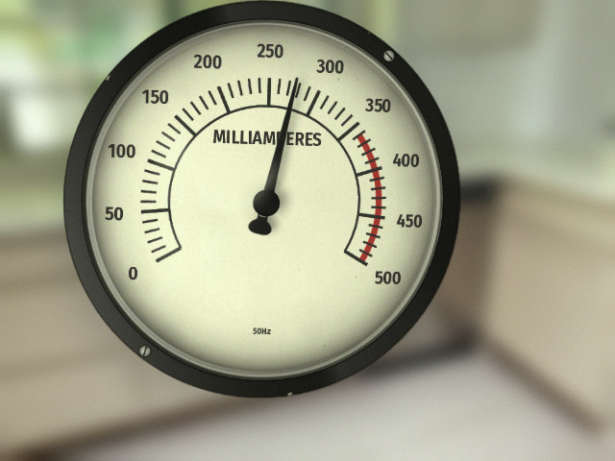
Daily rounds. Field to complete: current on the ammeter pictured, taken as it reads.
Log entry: 275 mA
